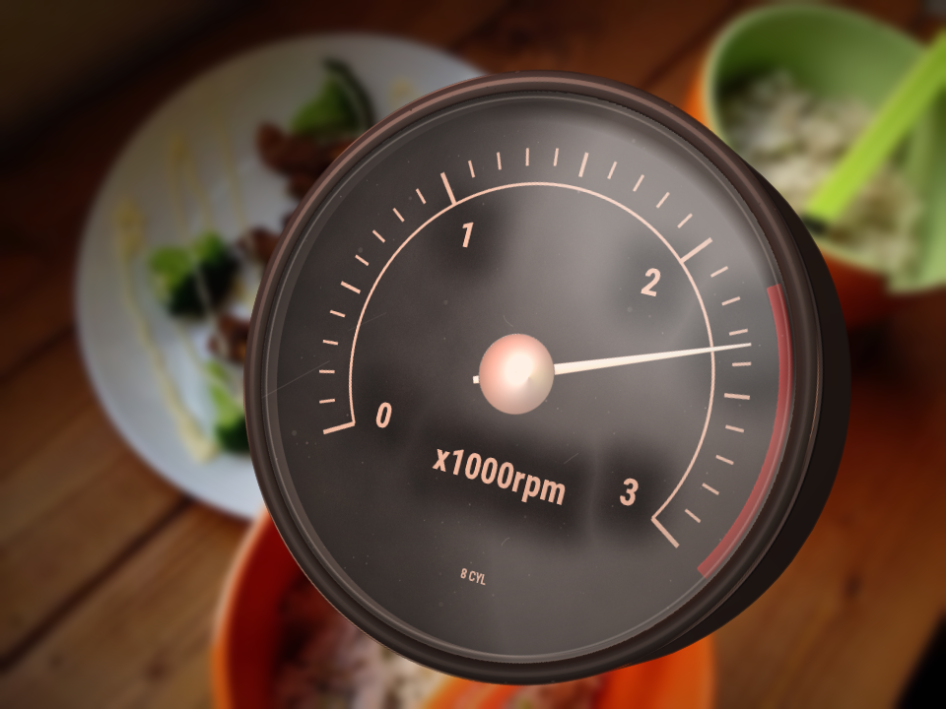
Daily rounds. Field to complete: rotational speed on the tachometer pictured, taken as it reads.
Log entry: 2350 rpm
